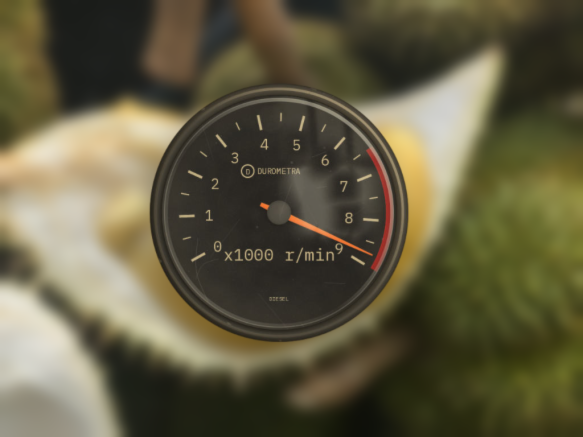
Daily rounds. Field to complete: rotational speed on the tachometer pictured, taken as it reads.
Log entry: 8750 rpm
